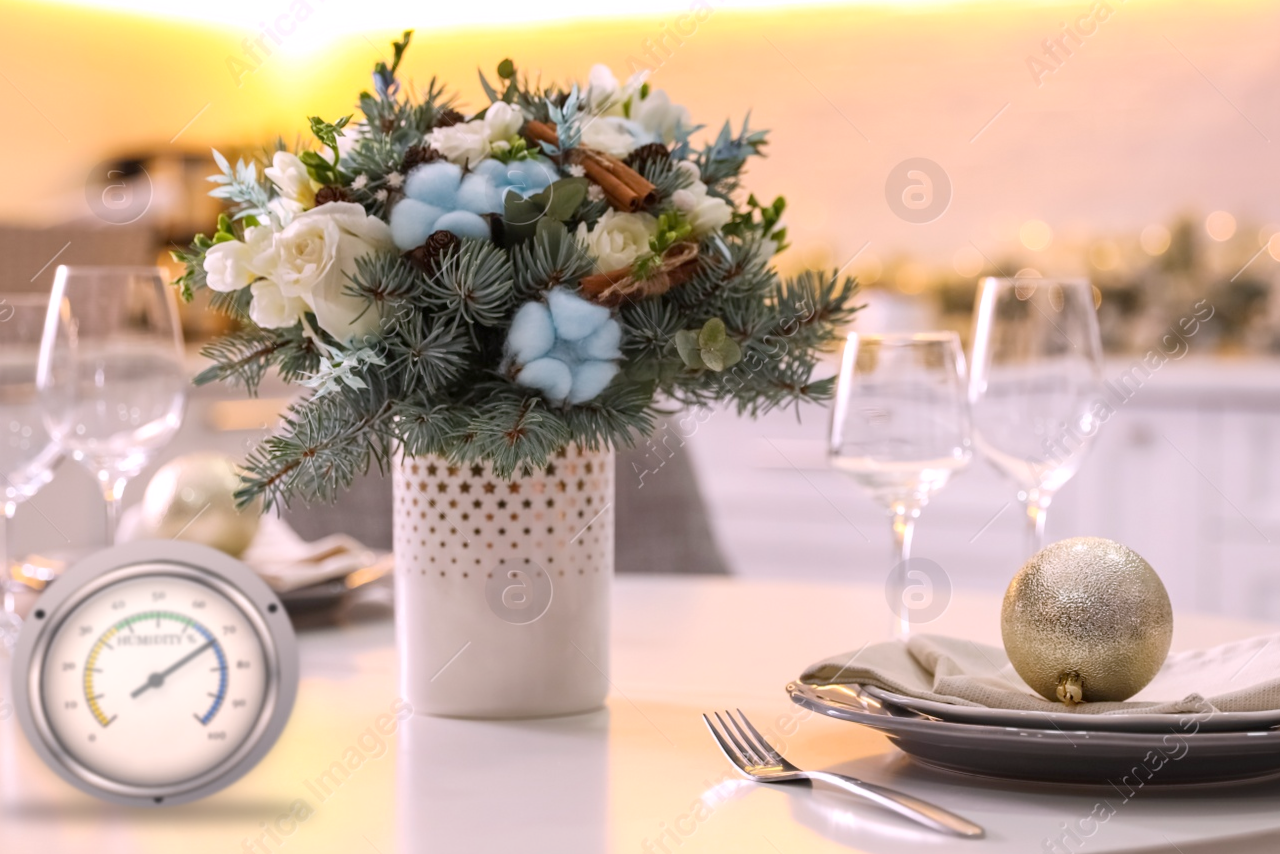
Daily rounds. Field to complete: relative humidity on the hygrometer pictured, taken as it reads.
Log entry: 70 %
